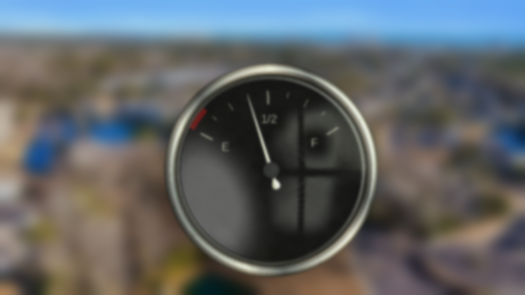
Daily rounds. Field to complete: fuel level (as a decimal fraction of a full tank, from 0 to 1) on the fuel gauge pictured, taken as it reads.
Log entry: 0.375
